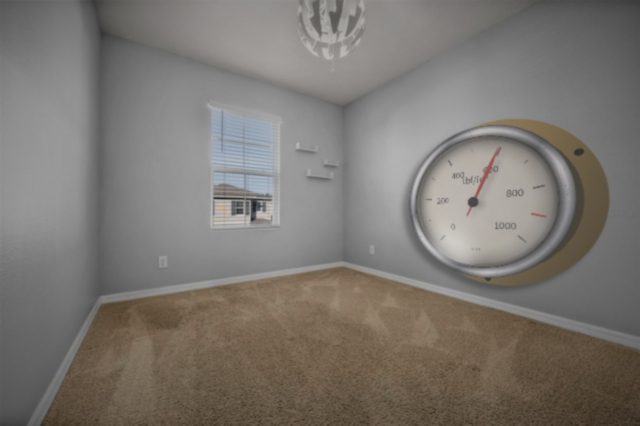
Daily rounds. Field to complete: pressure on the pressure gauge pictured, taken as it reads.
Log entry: 600 psi
